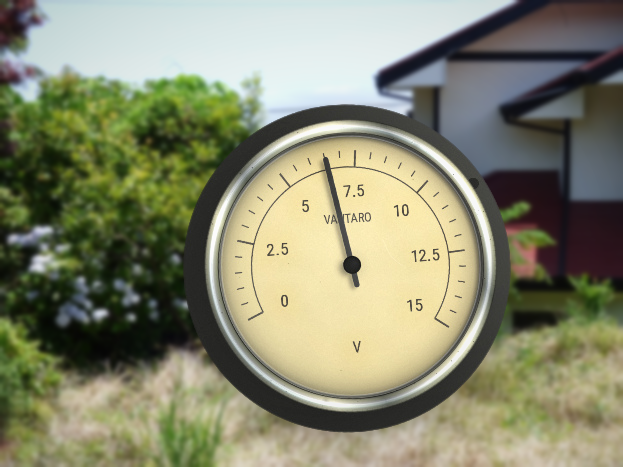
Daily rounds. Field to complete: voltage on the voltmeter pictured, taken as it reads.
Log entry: 6.5 V
